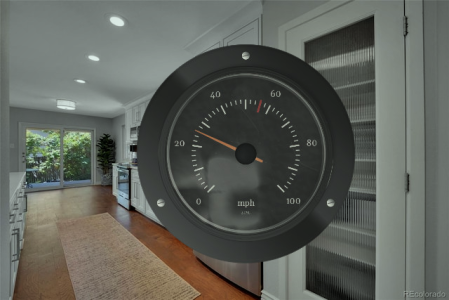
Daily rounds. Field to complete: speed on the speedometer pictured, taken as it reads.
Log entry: 26 mph
